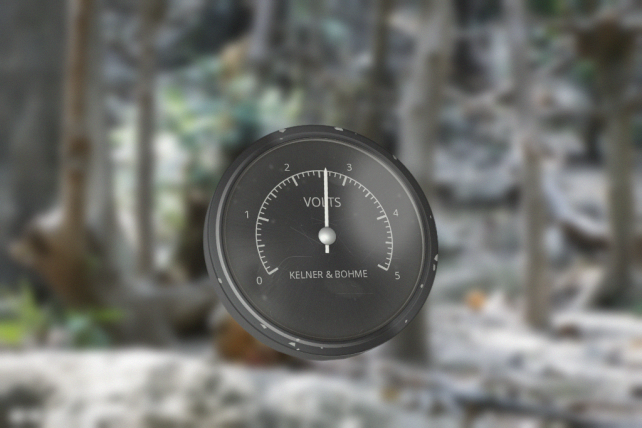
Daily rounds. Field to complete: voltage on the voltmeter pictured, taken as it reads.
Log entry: 2.6 V
